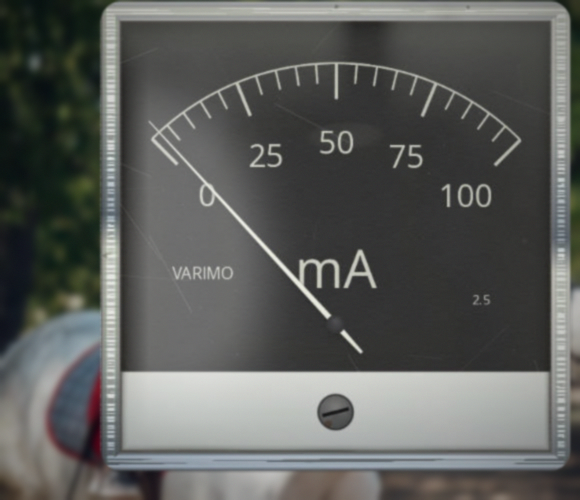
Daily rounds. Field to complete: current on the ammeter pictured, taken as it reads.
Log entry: 2.5 mA
